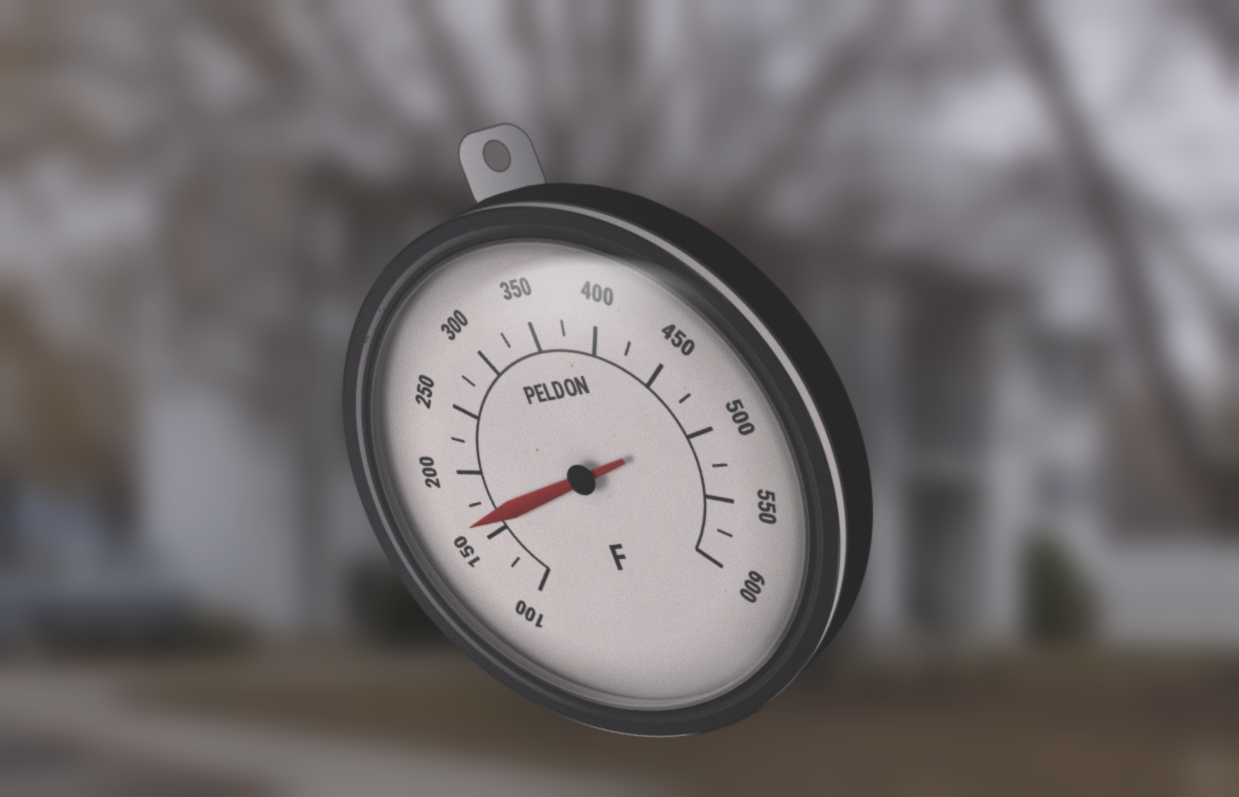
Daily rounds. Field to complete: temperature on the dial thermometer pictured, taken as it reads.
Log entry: 162.5 °F
